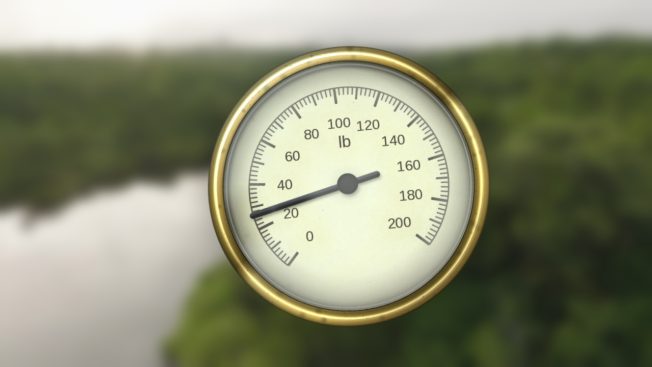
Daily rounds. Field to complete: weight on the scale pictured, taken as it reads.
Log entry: 26 lb
